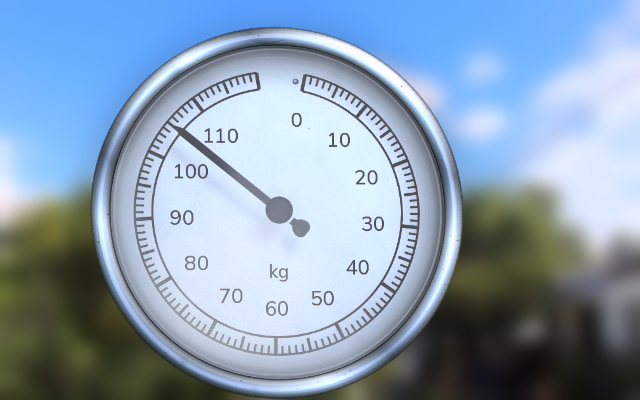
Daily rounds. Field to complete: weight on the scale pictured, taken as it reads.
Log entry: 105 kg
